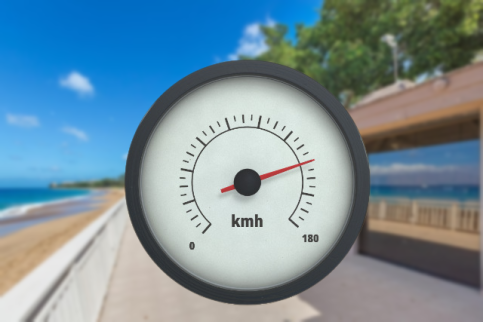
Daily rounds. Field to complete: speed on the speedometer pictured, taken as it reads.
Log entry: 140 km/h
